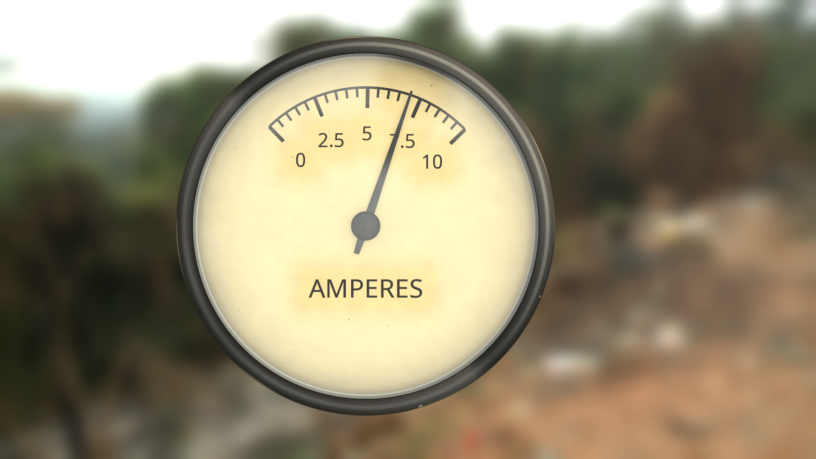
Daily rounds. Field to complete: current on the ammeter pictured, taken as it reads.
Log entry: 7 A
